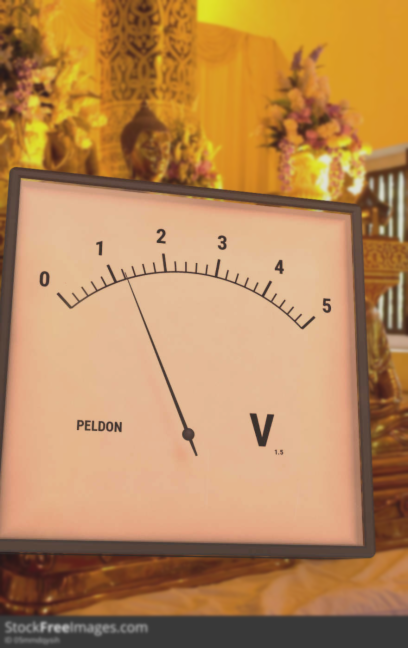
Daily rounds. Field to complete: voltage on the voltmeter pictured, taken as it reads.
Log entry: 1.2 V
